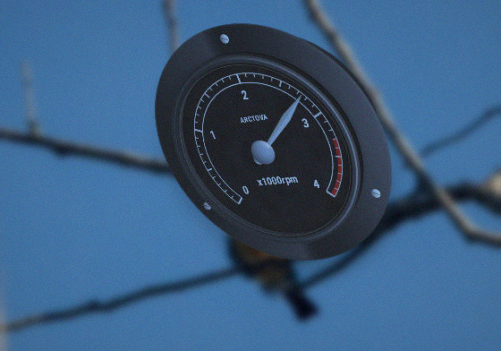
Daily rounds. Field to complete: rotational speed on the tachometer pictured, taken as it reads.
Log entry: 2750 rpm
